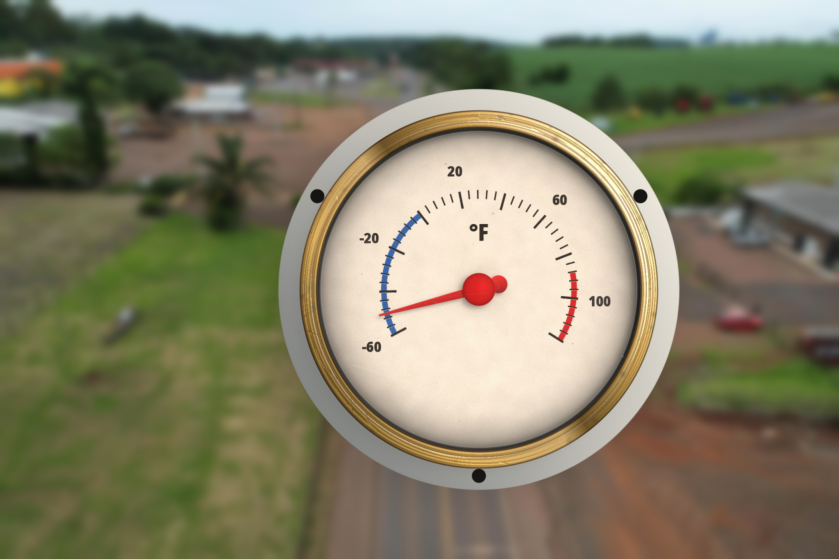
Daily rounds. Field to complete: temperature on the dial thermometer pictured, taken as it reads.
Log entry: -50 °F
